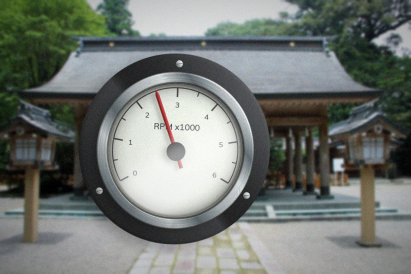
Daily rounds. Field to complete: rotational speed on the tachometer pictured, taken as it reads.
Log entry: 2500 rpm
